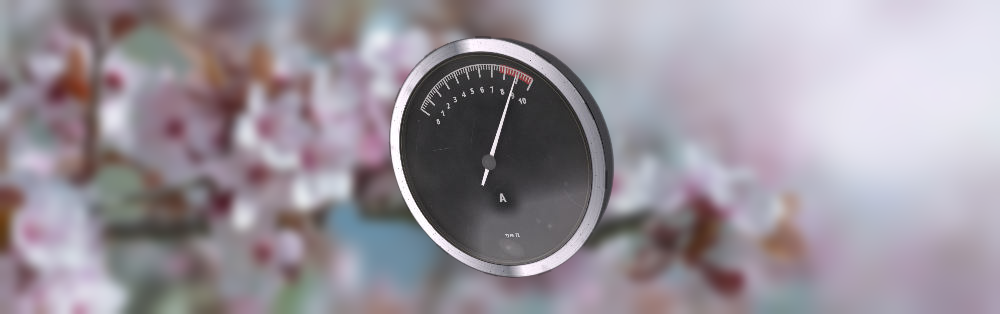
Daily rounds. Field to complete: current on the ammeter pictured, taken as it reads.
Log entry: 9 A
